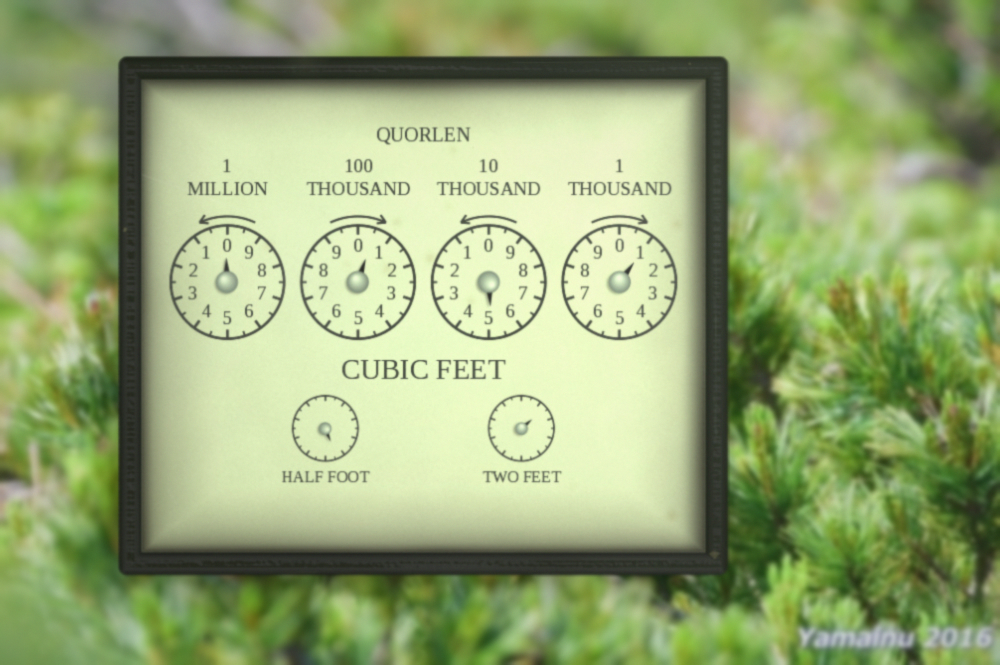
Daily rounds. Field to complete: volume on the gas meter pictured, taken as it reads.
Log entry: 5100 ft³
